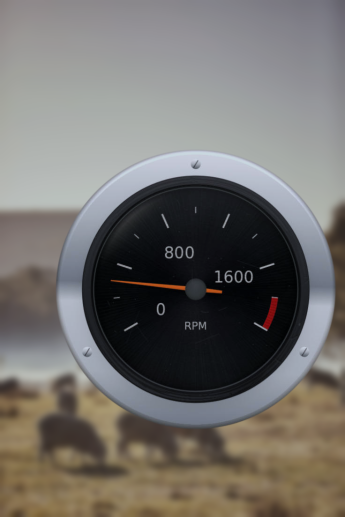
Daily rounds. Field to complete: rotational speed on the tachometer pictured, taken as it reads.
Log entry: 300 rpm
